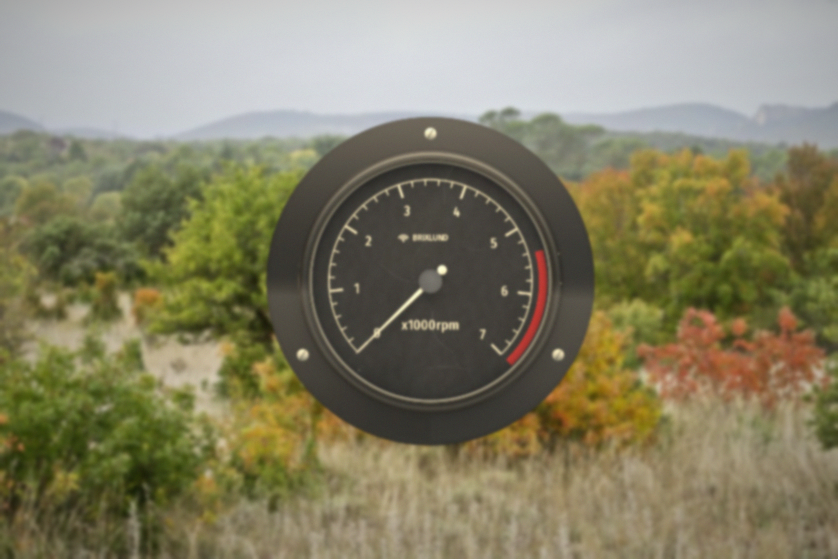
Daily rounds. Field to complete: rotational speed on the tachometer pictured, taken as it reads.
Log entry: 0 rpm
